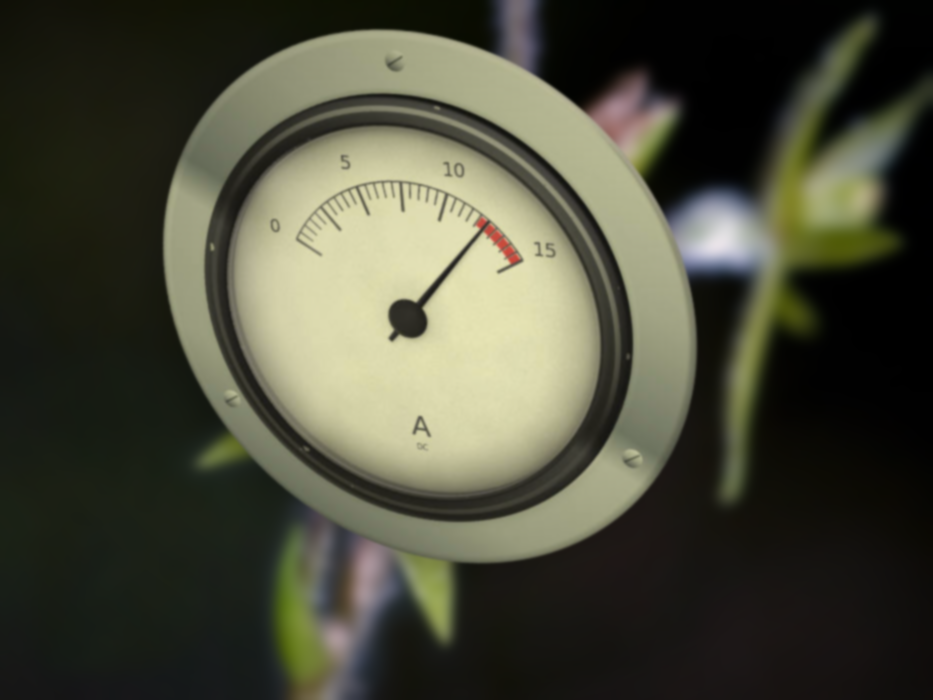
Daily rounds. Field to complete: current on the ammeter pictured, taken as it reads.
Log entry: 12.5 A
